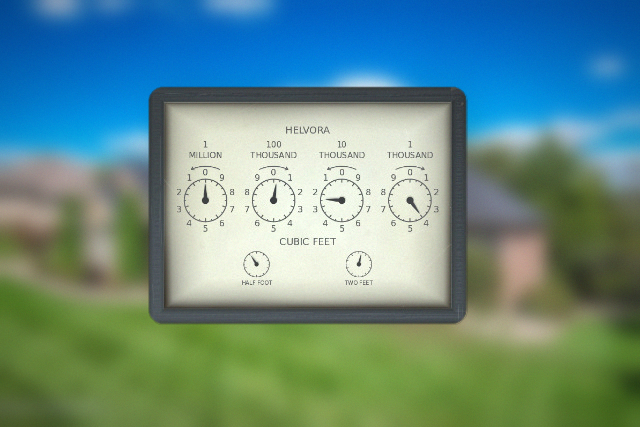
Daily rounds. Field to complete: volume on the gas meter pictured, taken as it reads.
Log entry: 2400 ft³
